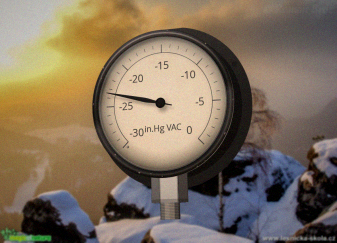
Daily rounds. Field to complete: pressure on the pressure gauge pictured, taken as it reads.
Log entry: -23.5 inHg
